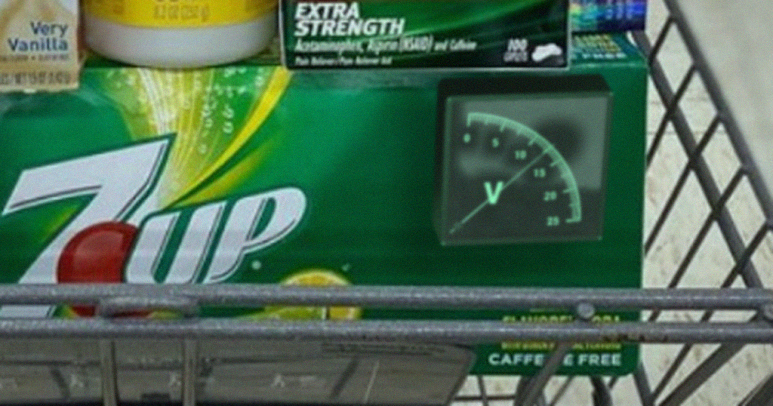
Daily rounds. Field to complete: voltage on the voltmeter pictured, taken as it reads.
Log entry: 12.5 V
